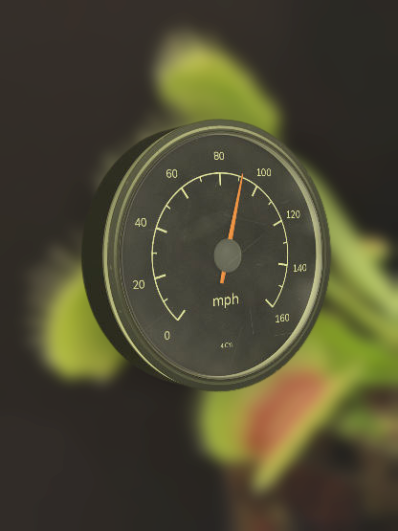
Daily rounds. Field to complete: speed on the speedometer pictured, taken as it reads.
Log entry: 90 mph
